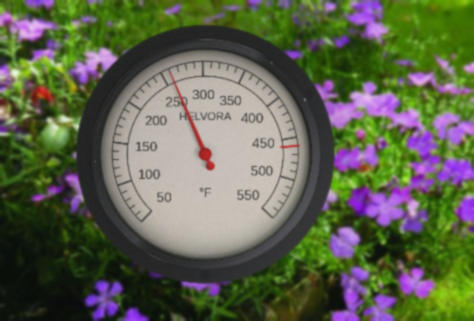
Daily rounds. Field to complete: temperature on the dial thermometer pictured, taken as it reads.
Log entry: 260 °F
